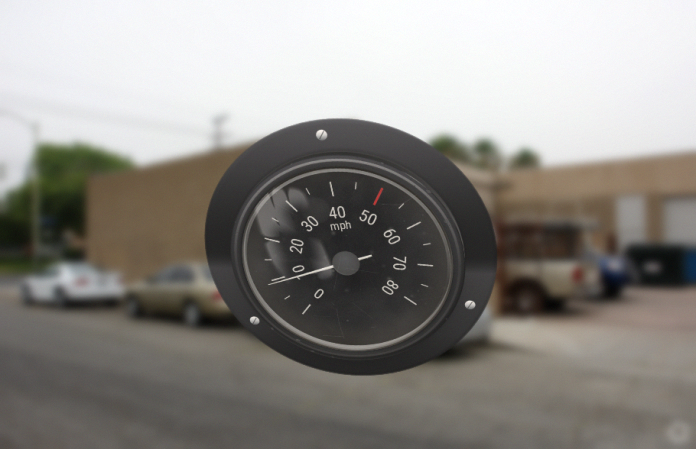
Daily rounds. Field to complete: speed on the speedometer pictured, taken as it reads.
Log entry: 10 mph
